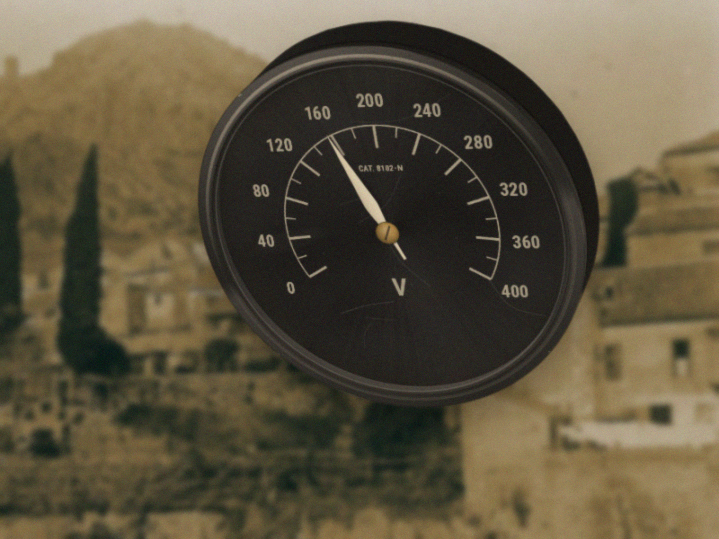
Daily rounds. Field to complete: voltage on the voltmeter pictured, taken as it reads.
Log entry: 160 V
